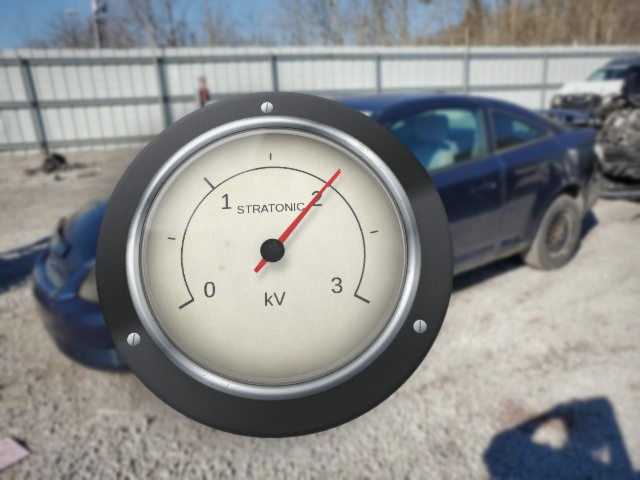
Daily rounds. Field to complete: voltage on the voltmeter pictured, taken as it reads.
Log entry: 2 kV
